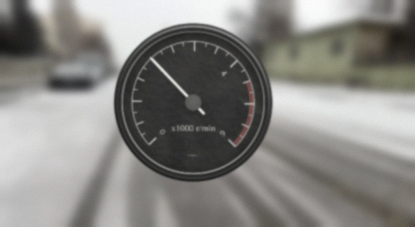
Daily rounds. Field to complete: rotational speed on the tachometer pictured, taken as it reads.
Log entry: 2000 rpm
